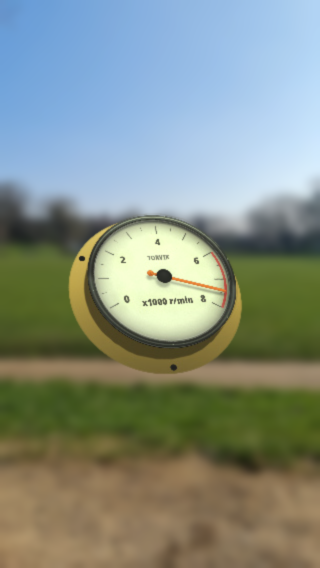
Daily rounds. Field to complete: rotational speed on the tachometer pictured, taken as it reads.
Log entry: 7500 rpm
